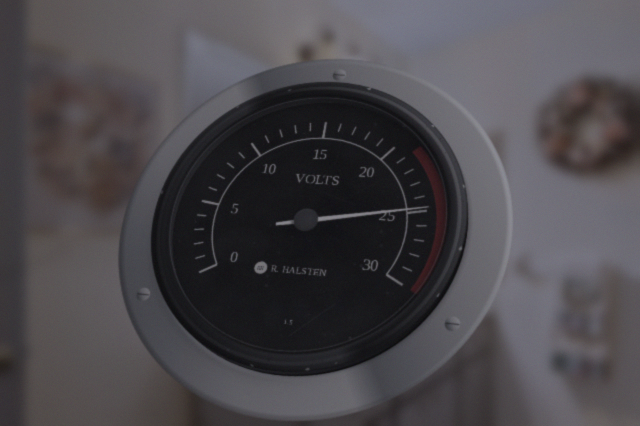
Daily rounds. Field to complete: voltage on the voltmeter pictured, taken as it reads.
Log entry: 25 V
